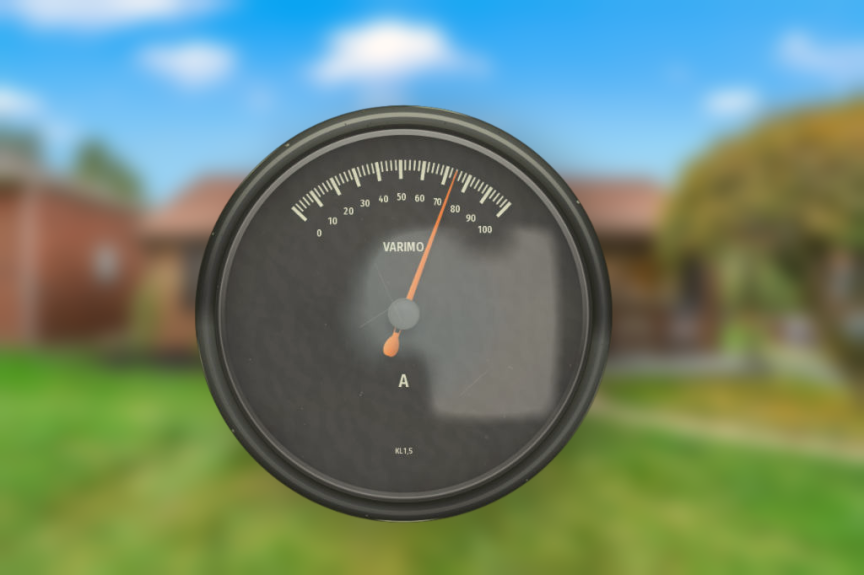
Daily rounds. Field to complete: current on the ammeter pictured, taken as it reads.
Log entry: 74 A
